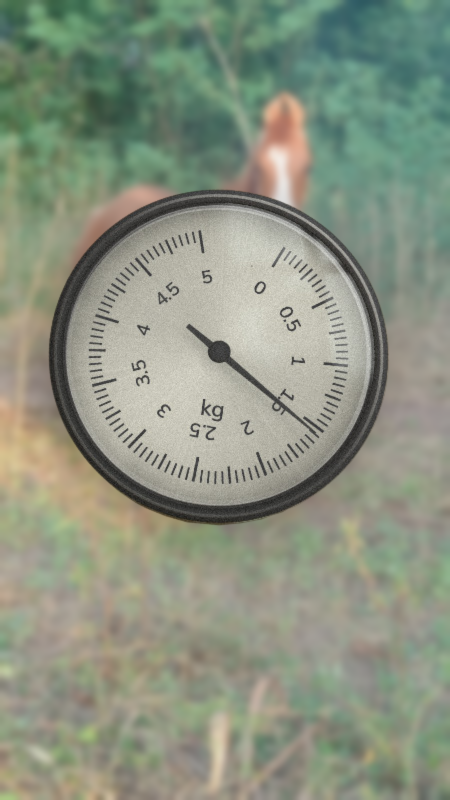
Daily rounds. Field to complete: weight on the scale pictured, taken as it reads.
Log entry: 1.55 kg
